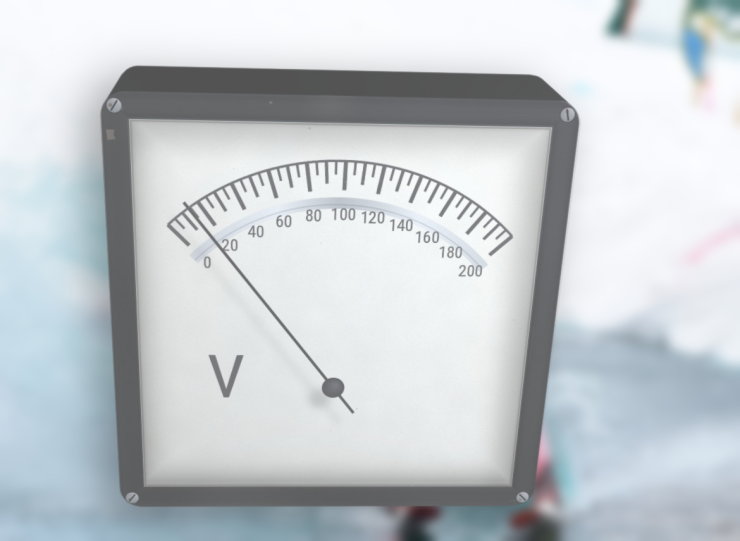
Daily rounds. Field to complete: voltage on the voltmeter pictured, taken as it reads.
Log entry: 15 V
